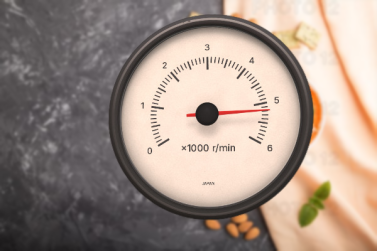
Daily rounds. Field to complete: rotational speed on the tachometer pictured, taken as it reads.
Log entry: 5200 rpm
